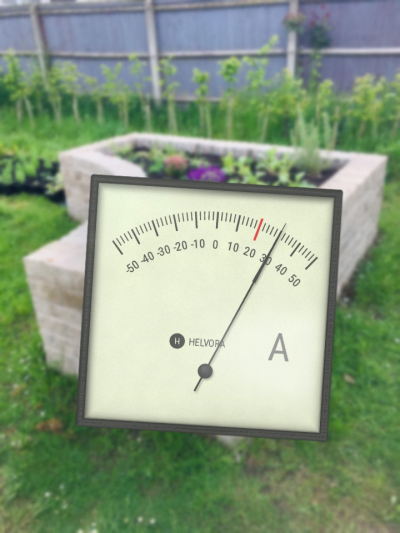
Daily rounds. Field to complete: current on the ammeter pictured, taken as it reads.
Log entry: 30 A
